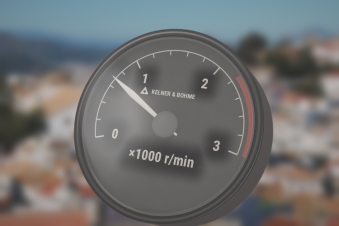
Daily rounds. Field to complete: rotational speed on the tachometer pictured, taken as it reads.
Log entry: 700 rpm
